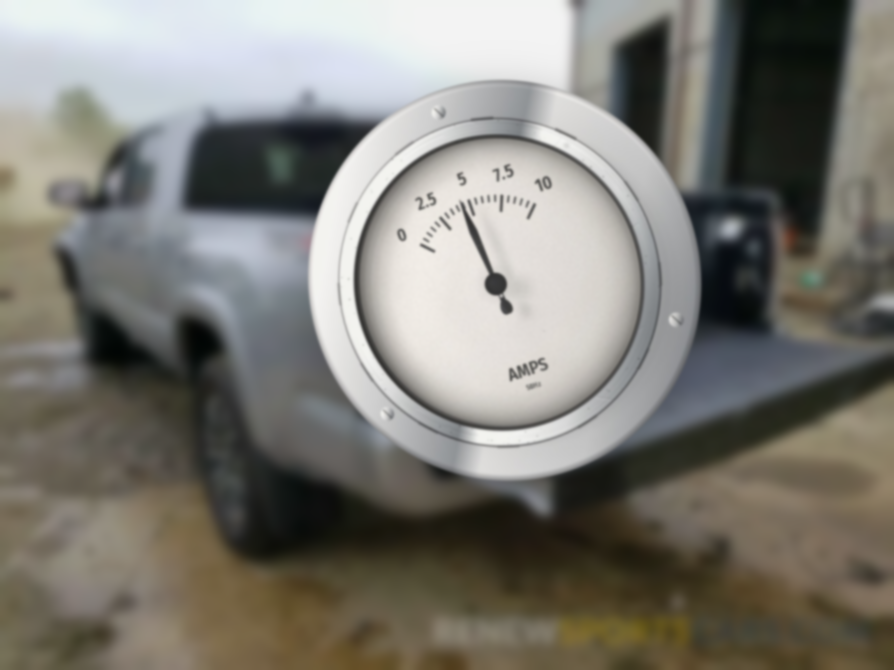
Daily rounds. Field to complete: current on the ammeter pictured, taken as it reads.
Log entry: 4.5 A
